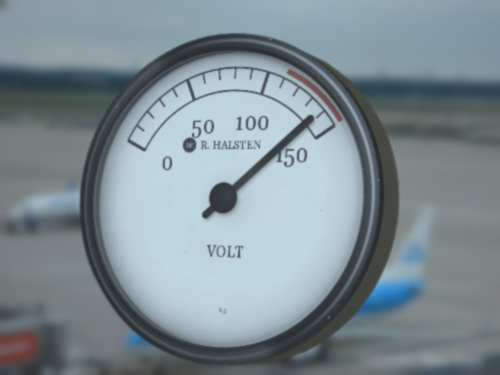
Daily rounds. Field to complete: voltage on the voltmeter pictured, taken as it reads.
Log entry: 140 V
